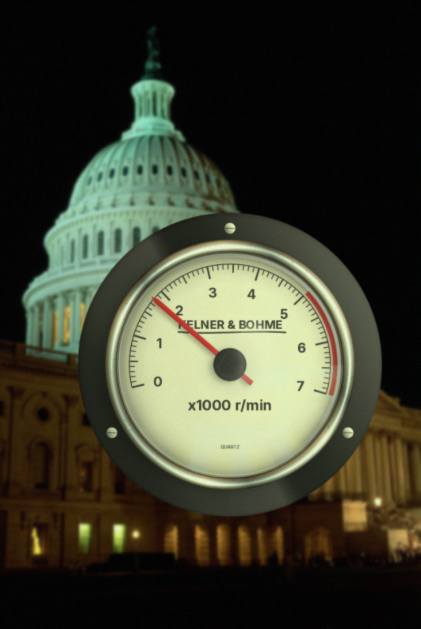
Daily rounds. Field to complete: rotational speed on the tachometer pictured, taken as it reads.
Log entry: 1800 rpm
